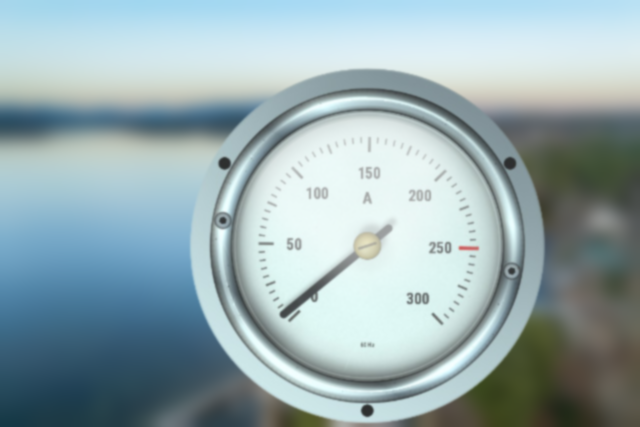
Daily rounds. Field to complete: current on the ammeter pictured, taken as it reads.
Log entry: 5 A
